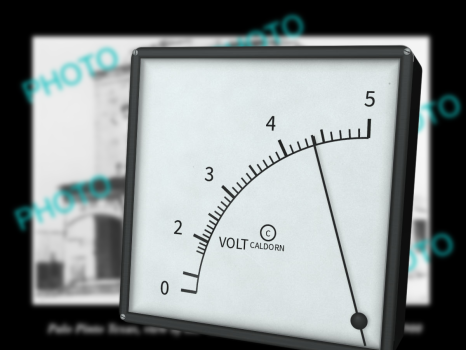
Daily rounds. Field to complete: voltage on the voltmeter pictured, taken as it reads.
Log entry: 4.4 V
